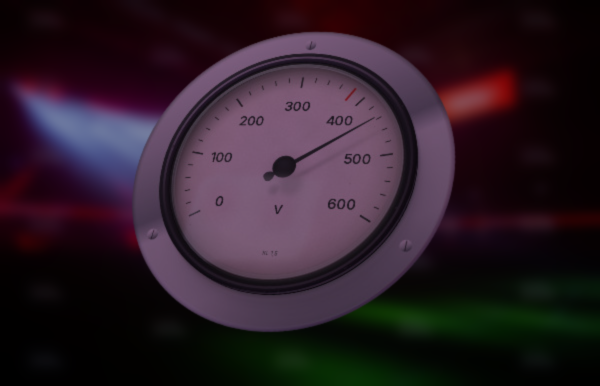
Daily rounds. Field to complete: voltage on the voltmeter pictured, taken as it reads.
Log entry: 440 V
